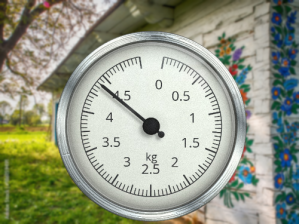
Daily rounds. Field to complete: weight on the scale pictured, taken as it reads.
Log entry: 4.4 kg
